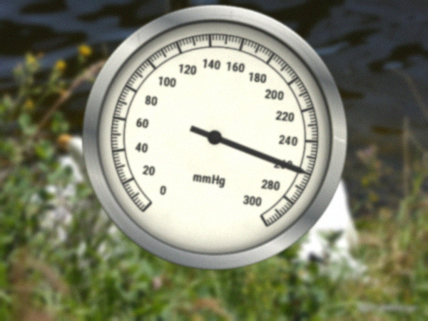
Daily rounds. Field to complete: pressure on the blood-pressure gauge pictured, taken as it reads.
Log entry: 260 mmHg
